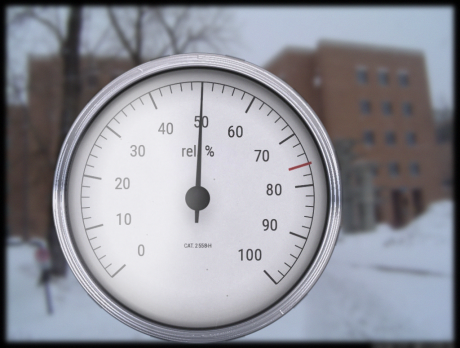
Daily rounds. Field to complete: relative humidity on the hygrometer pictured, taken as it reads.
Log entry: 50 %
